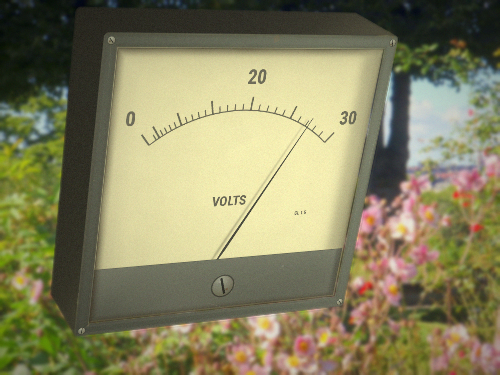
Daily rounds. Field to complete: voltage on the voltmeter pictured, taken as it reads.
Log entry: 27 V
